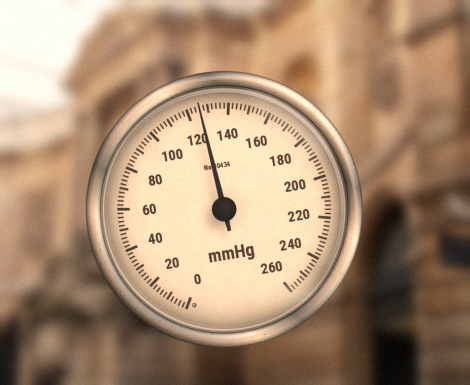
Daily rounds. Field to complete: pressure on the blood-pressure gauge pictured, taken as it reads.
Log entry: 126 mmHg
